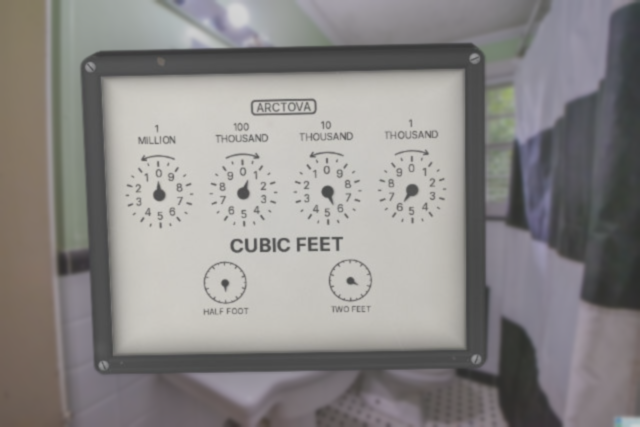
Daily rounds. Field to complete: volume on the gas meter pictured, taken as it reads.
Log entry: 5600 ft³
